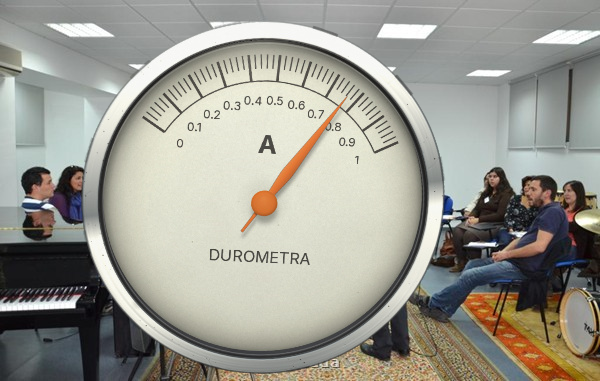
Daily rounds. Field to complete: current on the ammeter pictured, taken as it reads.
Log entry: 0.76 A
